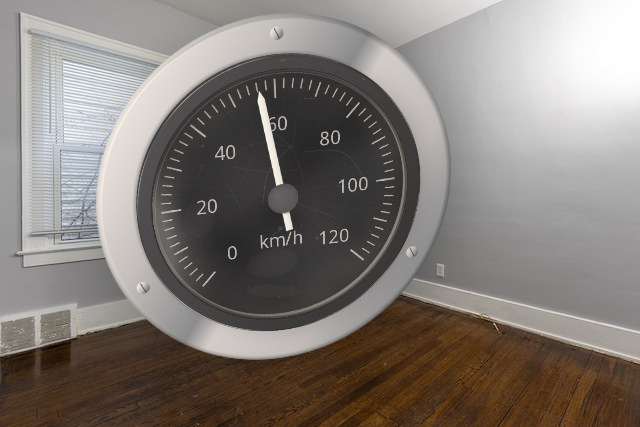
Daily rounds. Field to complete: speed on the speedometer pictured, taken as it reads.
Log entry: 56 km/h
